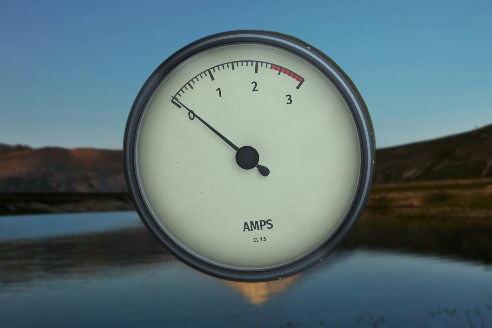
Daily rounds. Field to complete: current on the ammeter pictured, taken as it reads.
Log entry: 0.1 A
